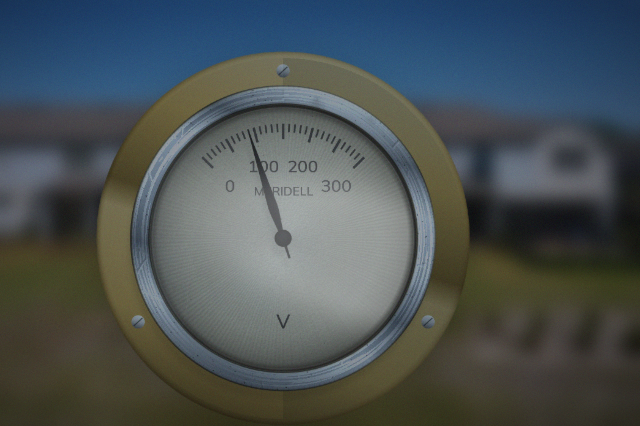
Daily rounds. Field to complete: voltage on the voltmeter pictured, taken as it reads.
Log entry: 90 V
